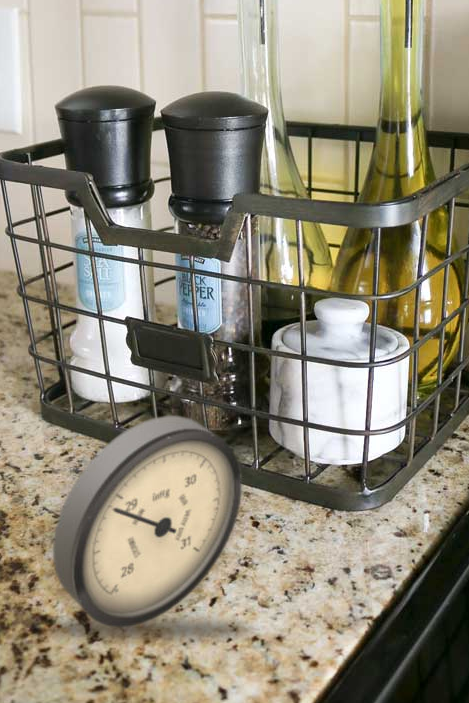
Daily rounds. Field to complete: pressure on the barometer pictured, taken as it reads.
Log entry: 28.9 inHg
